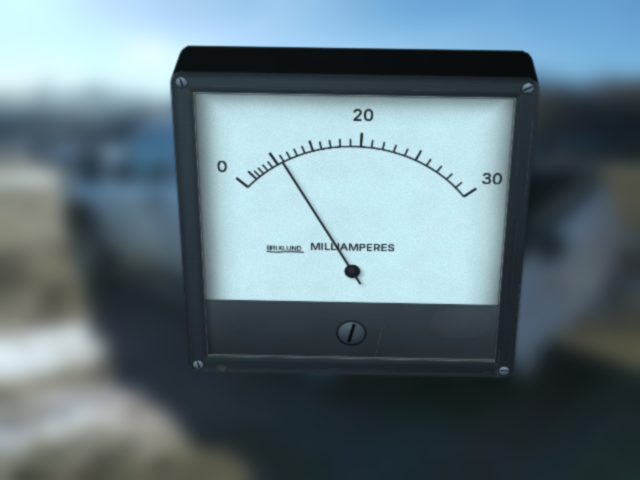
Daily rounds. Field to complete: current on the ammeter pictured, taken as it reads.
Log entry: 11 mA
